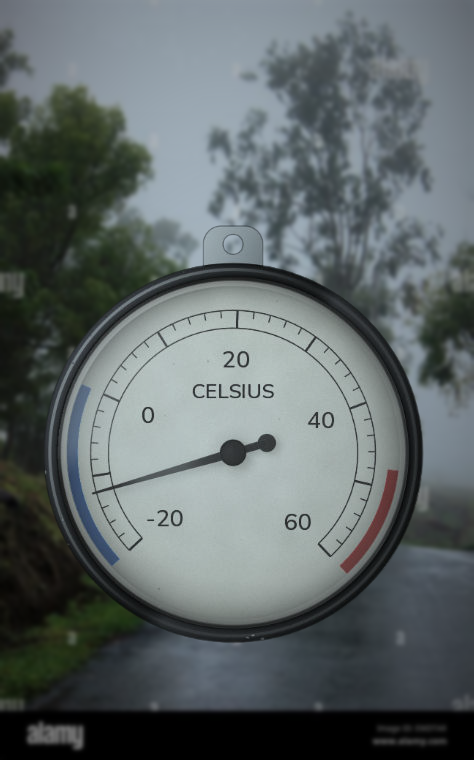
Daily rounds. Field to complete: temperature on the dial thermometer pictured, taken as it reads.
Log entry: -12 °C
